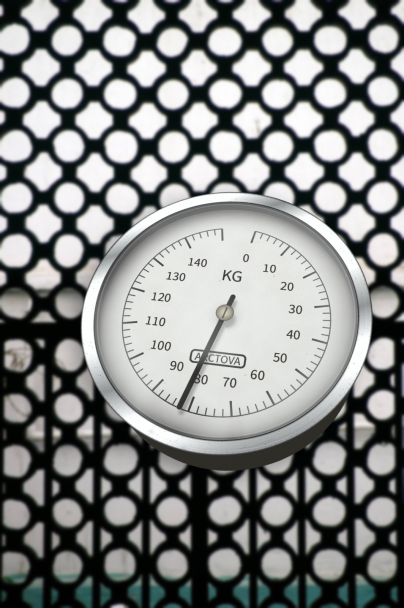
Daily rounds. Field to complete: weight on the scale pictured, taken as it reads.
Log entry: 82 kg
